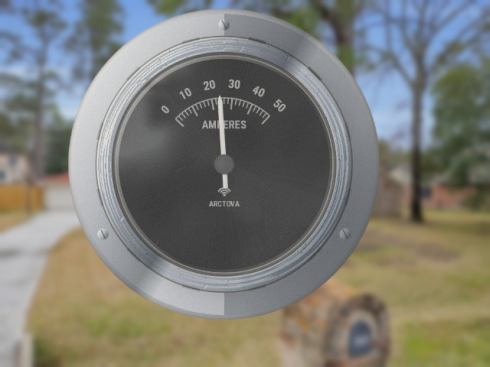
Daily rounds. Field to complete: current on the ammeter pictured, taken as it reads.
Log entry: 24 A
